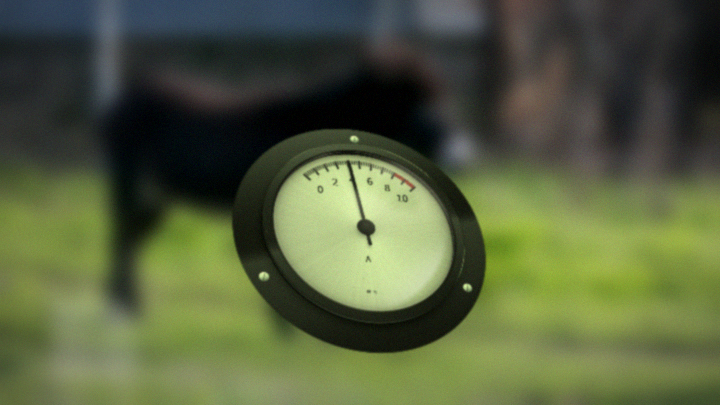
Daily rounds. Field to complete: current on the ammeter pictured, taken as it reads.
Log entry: 4 A
